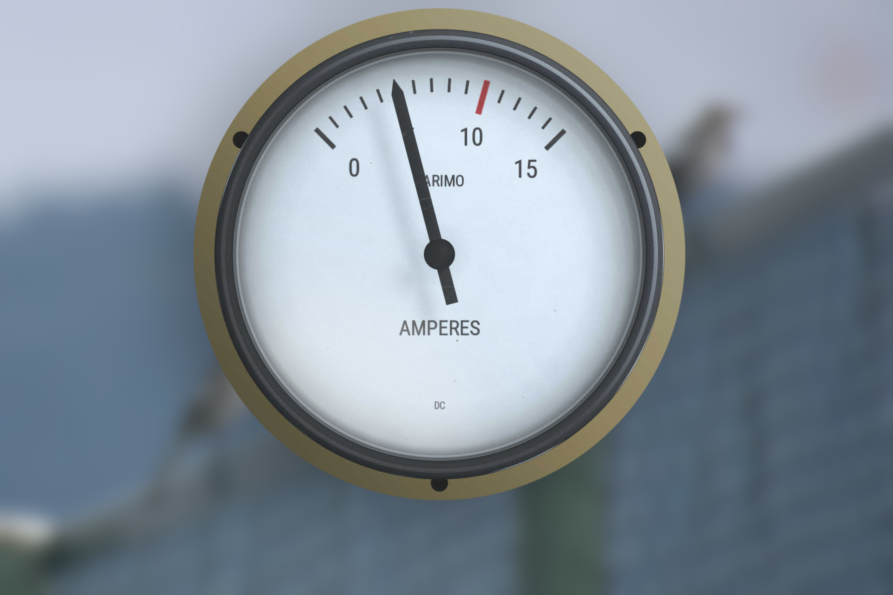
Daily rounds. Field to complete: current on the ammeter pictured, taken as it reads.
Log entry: 5 A
